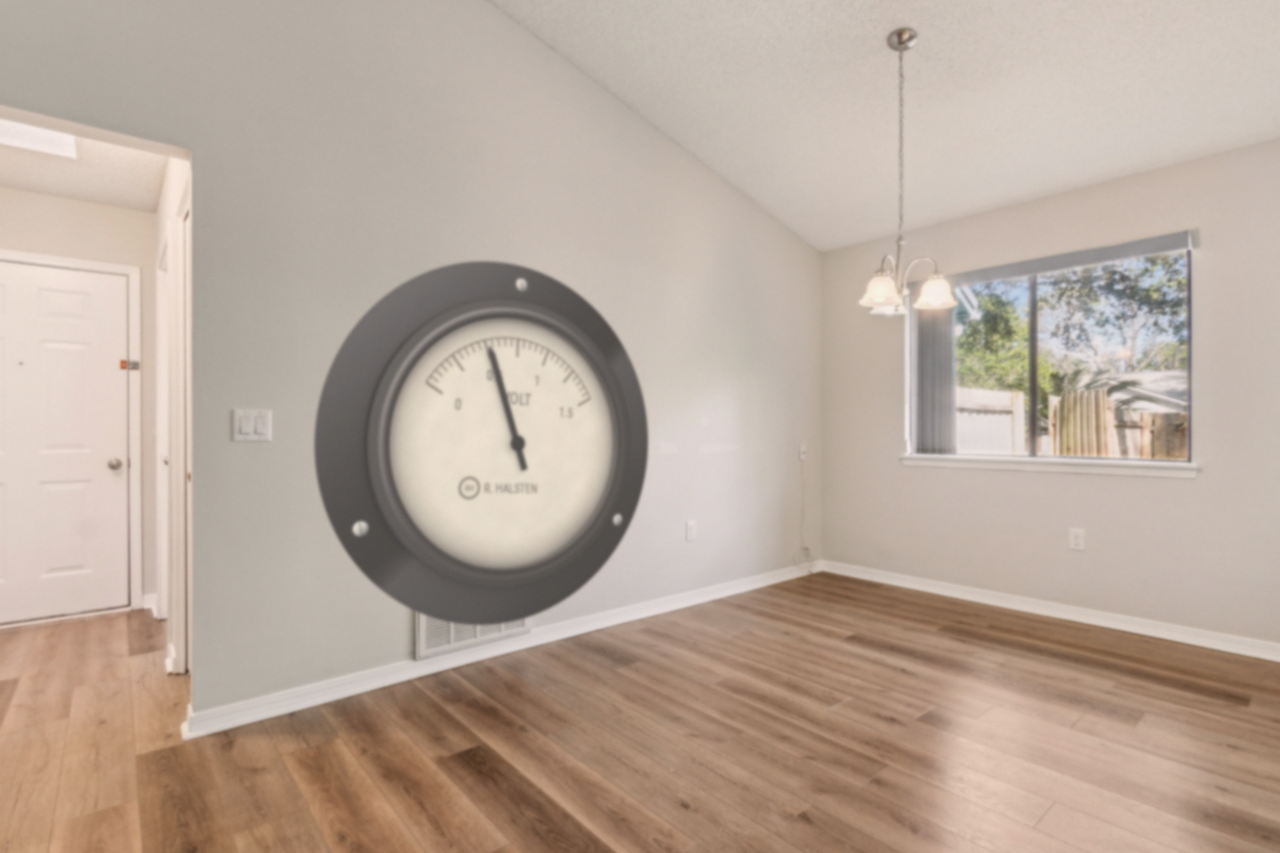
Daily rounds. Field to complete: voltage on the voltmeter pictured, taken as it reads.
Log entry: 0.5 V
